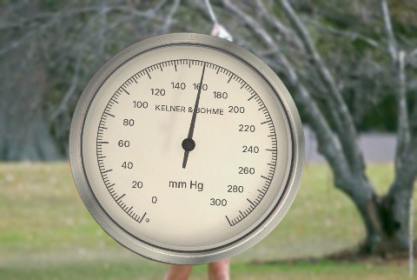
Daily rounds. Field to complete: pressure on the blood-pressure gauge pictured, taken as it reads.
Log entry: 160 mmHg
